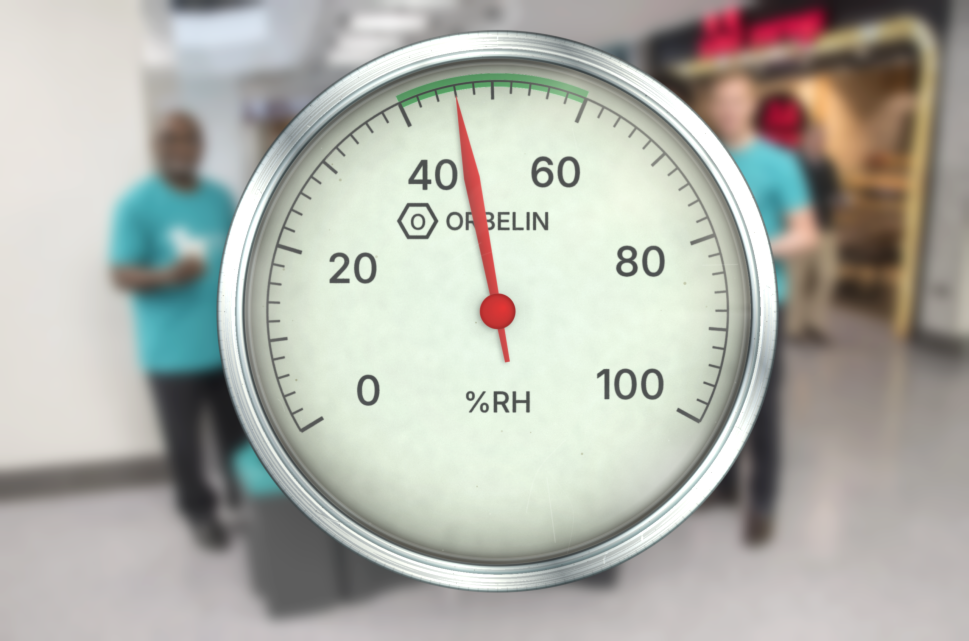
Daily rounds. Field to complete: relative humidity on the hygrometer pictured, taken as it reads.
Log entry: 46 %
